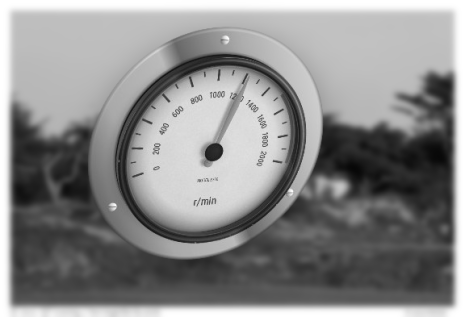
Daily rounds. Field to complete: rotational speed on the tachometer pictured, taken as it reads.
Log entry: 1200 rpm
